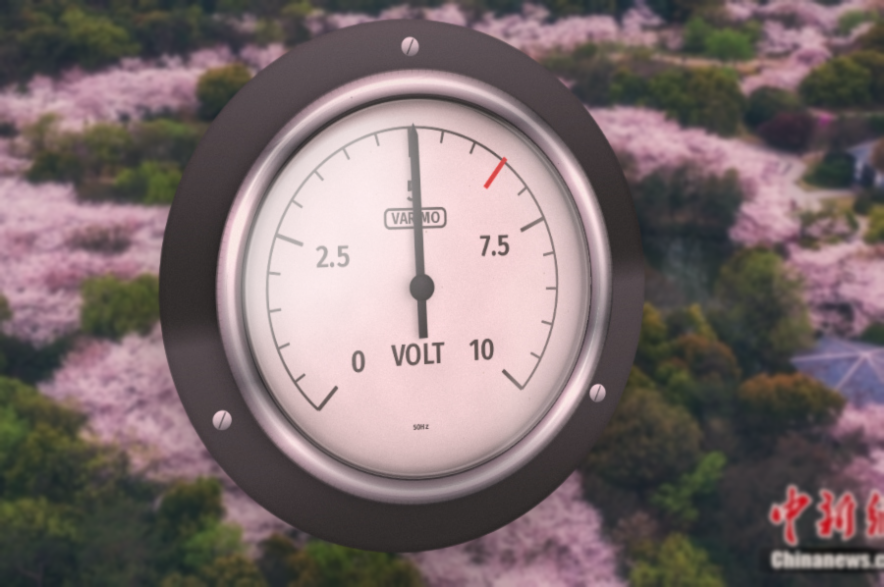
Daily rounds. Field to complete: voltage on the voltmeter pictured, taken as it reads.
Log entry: 5 V
